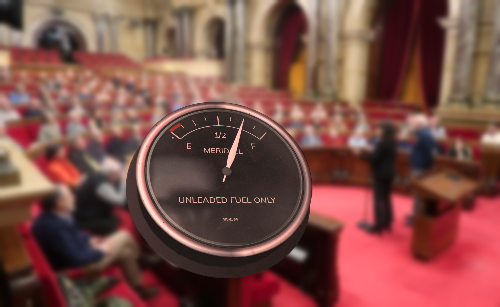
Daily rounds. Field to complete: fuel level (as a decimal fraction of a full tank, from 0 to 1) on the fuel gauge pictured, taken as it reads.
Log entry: 0.75
